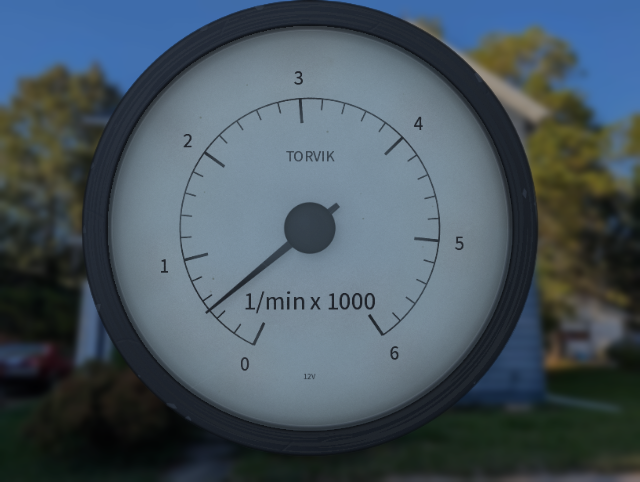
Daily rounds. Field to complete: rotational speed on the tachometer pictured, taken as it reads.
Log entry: 500 rpm
